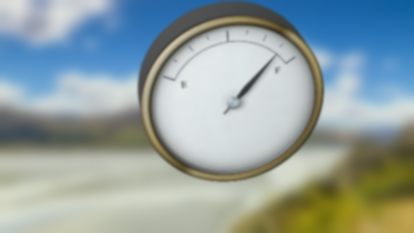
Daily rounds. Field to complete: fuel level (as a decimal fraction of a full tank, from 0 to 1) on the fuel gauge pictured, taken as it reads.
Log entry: 0.875
